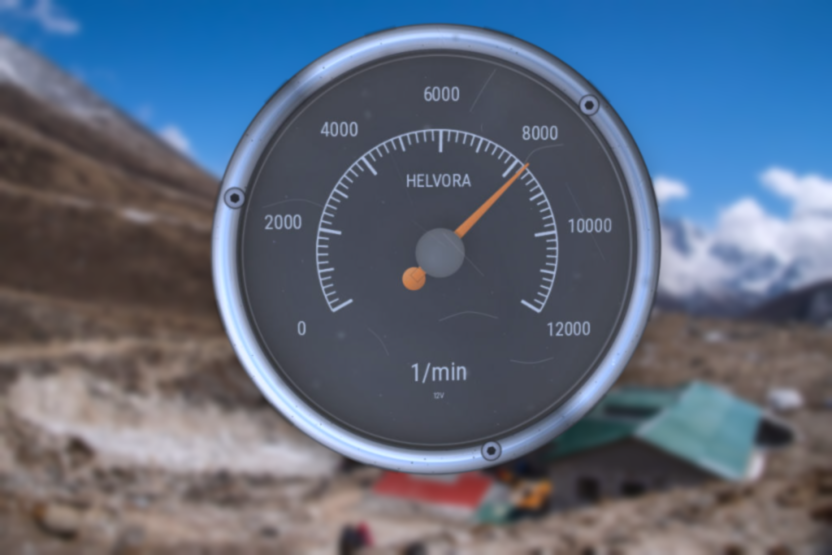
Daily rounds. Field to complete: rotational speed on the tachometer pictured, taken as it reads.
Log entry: 8200 rpm
